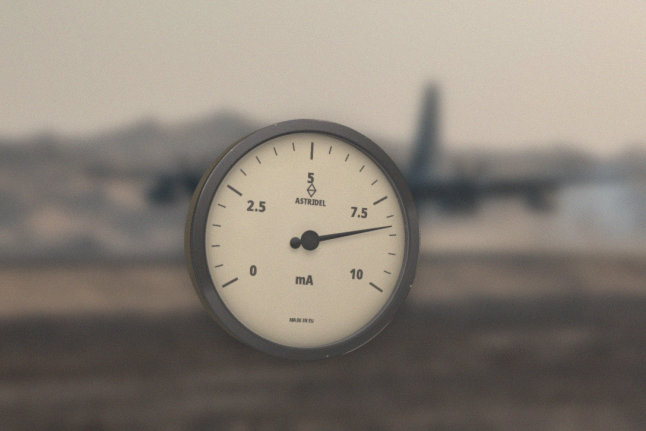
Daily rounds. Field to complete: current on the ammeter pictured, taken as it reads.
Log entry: 8.25 mA
